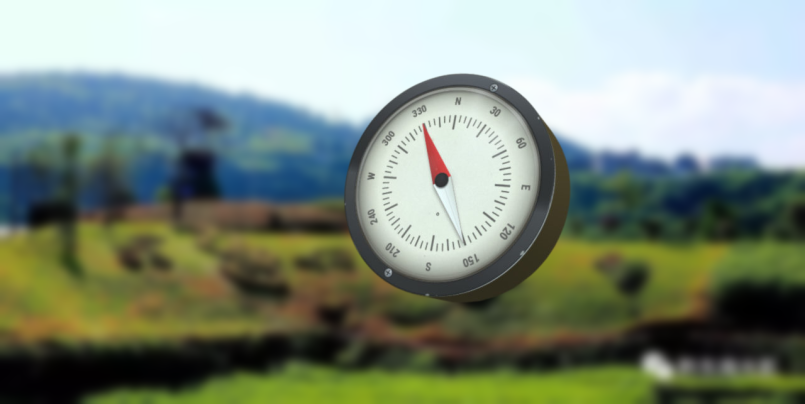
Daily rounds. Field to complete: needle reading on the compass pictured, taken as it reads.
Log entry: 330 °
